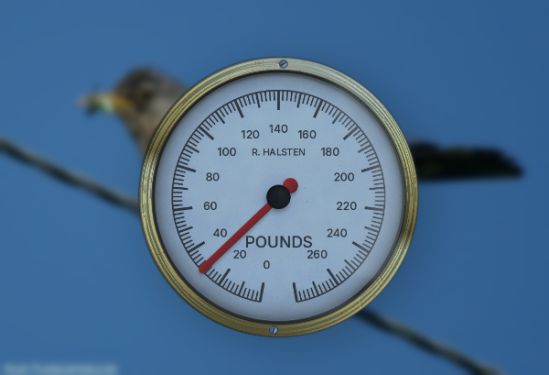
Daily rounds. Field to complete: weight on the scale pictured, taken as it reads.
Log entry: 30 lb
